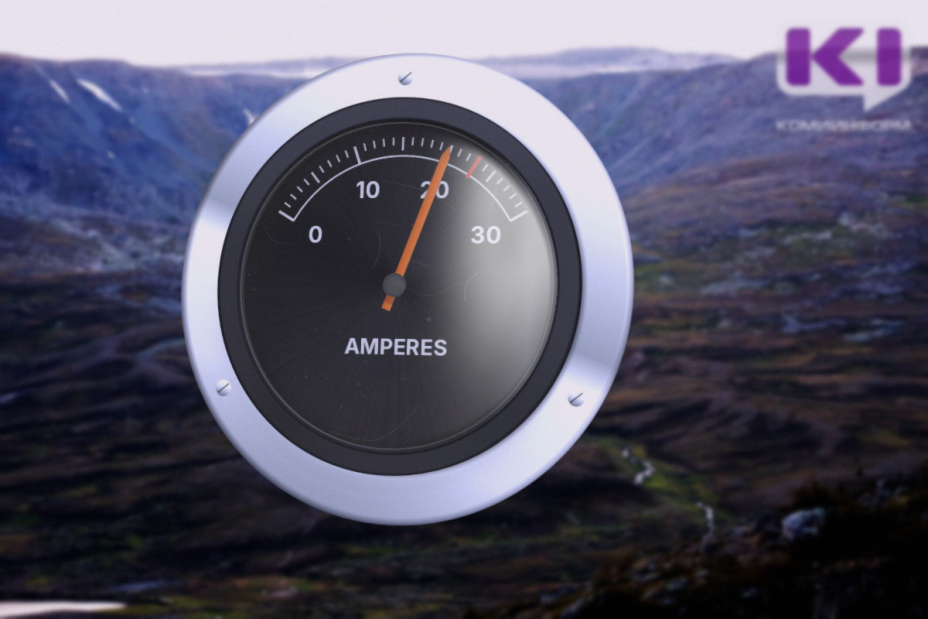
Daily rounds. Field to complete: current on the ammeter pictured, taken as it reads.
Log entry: 20 A
